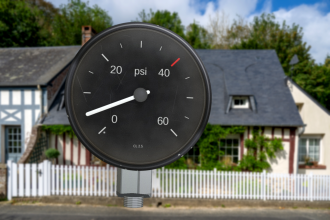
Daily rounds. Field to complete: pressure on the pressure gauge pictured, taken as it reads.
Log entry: 5 psi
